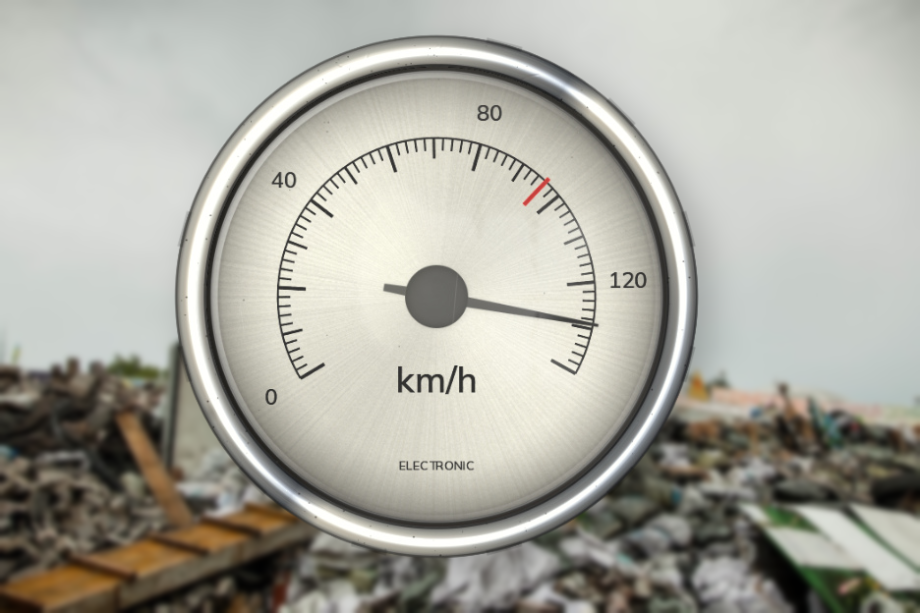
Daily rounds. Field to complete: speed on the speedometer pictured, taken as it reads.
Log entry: 129 km/h
